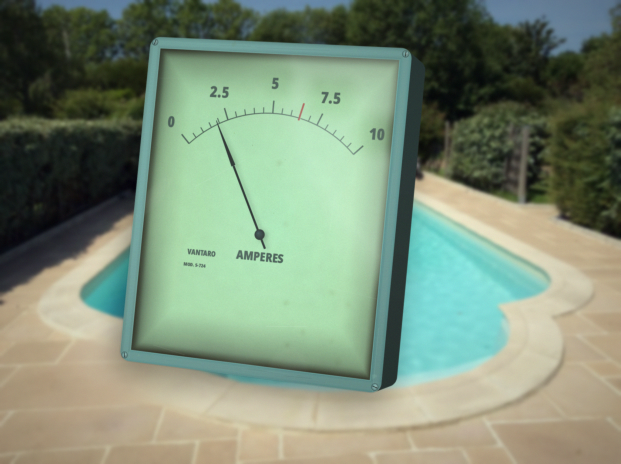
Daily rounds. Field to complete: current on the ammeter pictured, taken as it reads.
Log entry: 2 A
